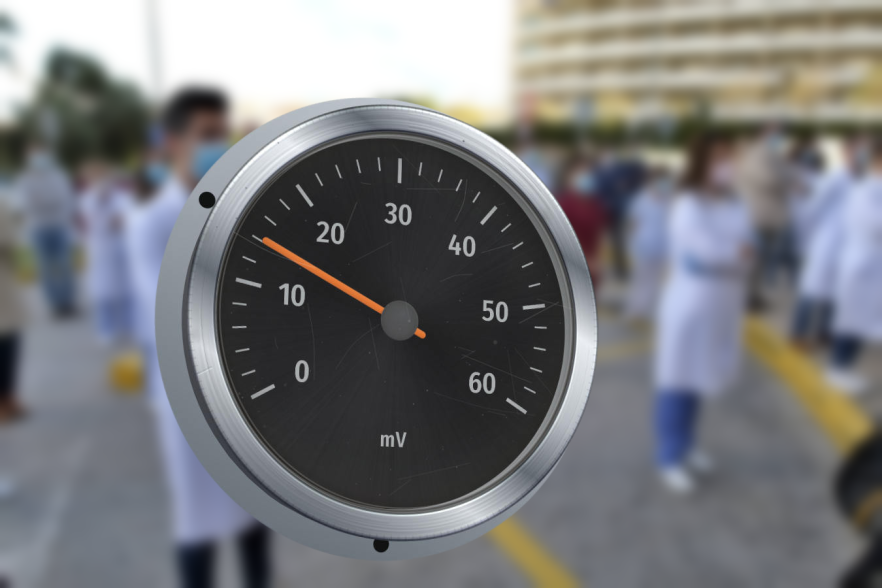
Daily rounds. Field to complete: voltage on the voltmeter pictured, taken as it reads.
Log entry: 14 mV
